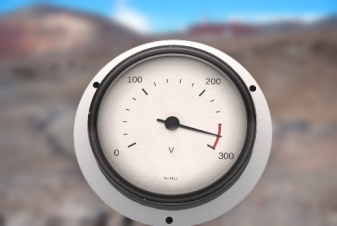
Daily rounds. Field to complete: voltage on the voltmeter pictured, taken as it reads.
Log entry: 280 V
